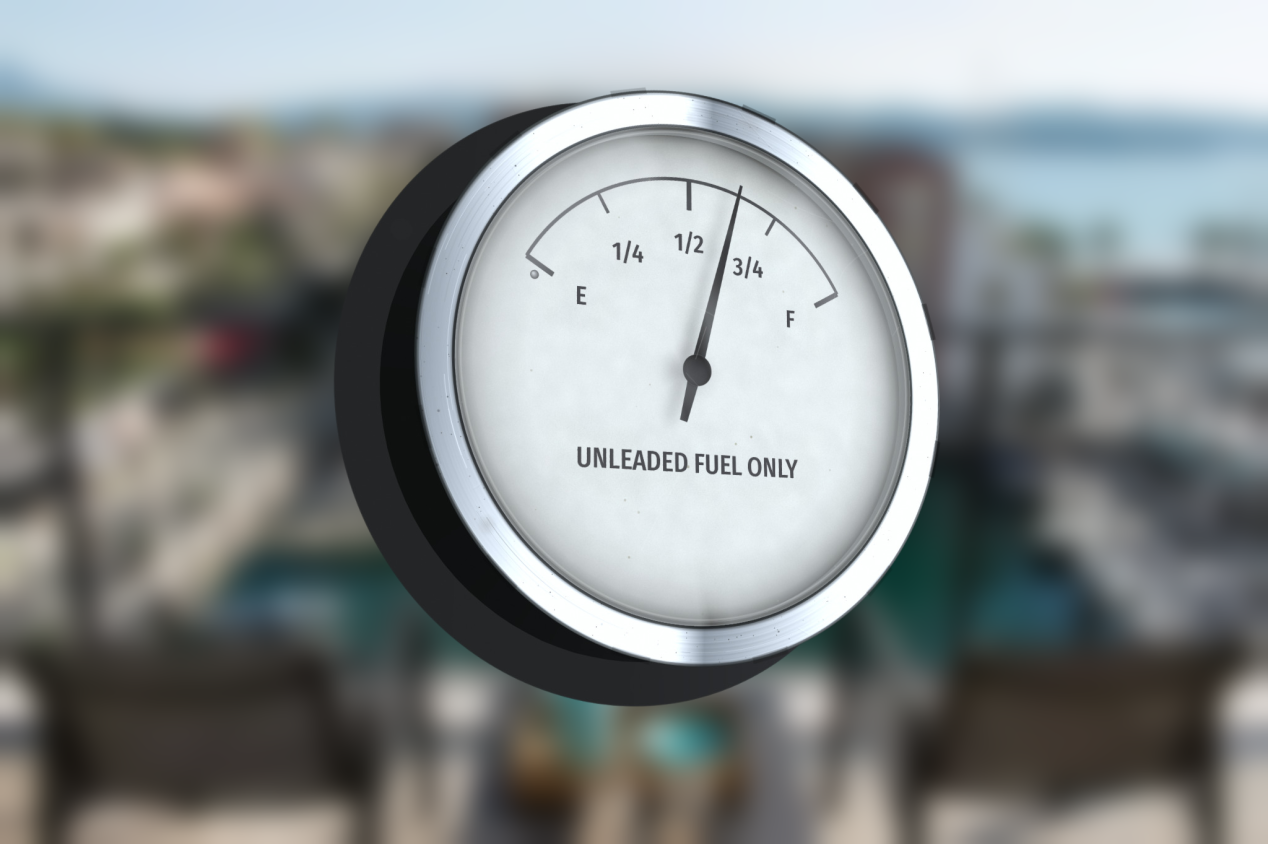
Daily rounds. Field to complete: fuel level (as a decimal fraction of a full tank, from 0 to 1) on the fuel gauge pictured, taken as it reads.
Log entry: 0.625
